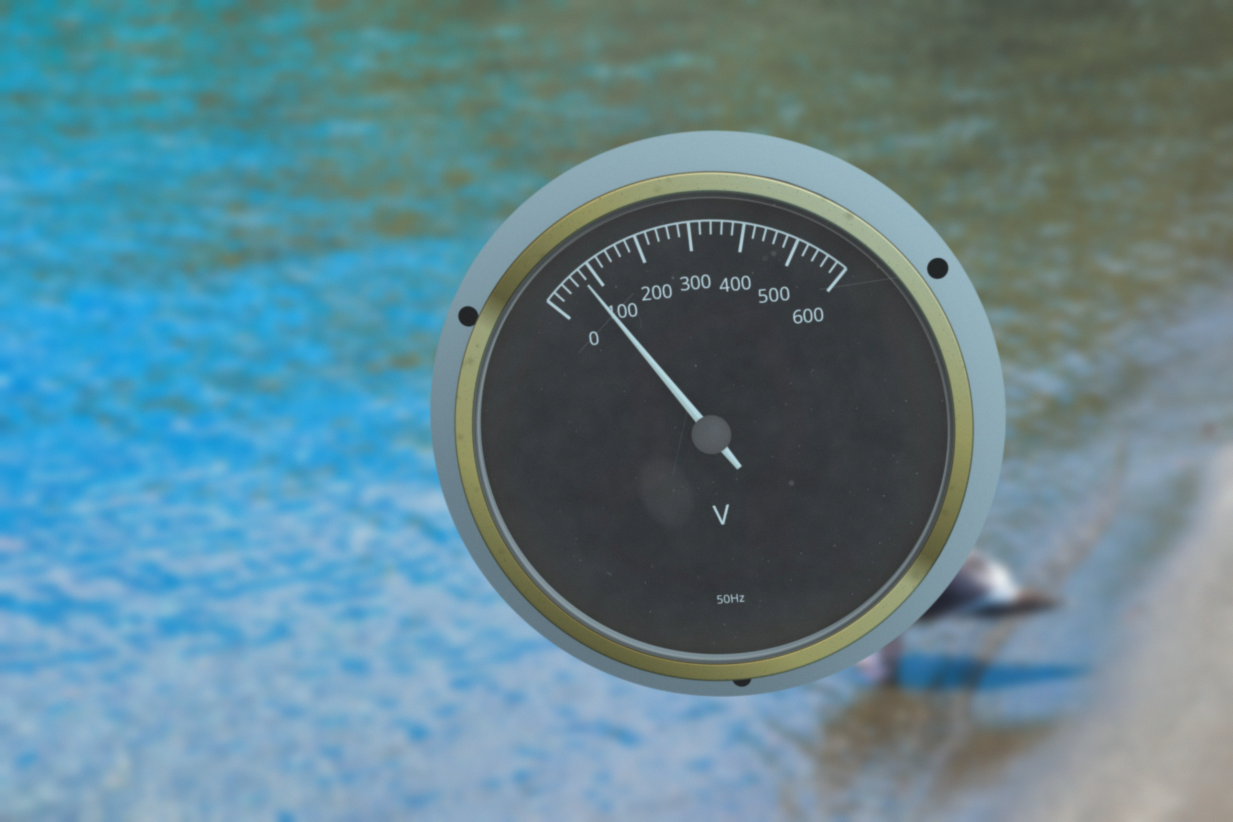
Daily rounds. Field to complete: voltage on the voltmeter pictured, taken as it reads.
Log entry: 80 V
